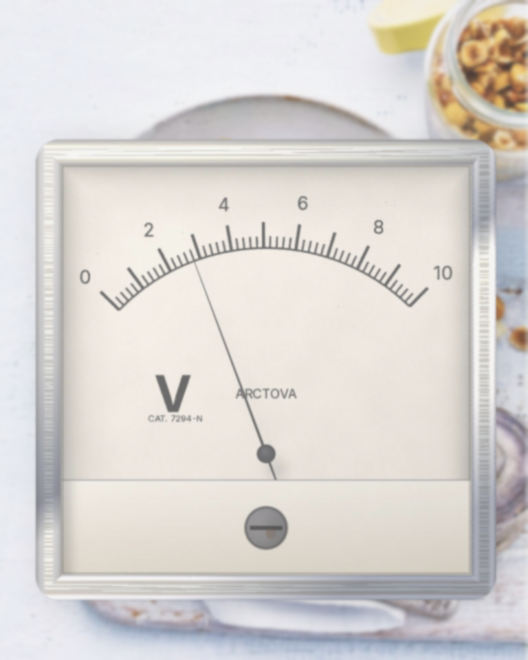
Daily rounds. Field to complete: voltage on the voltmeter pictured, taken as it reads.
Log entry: 2.8 V
